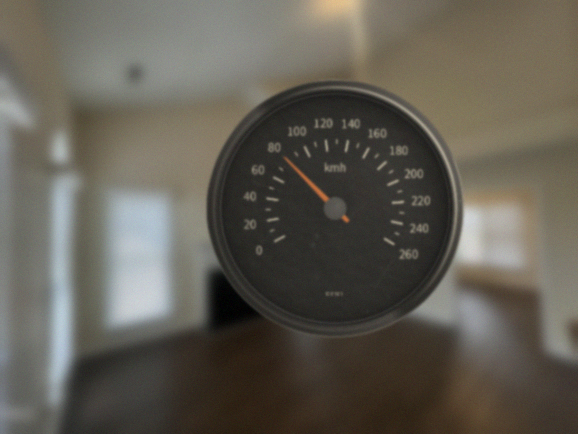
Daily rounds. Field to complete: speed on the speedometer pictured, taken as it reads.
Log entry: 80 km/h
